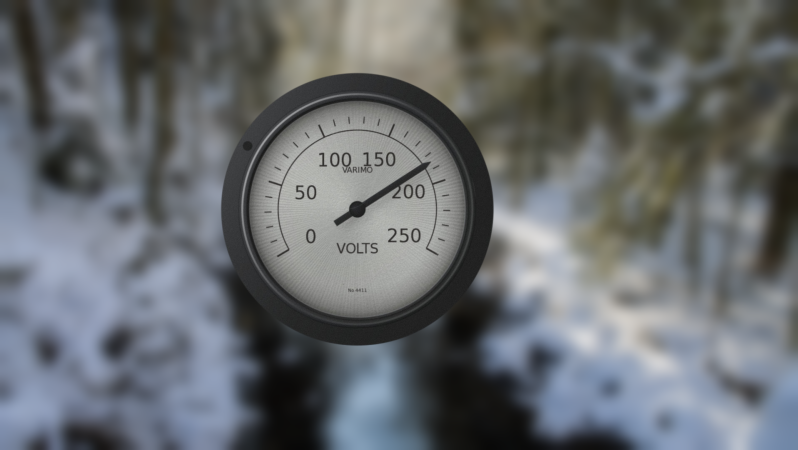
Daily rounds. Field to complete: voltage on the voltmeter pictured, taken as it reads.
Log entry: 185 V
